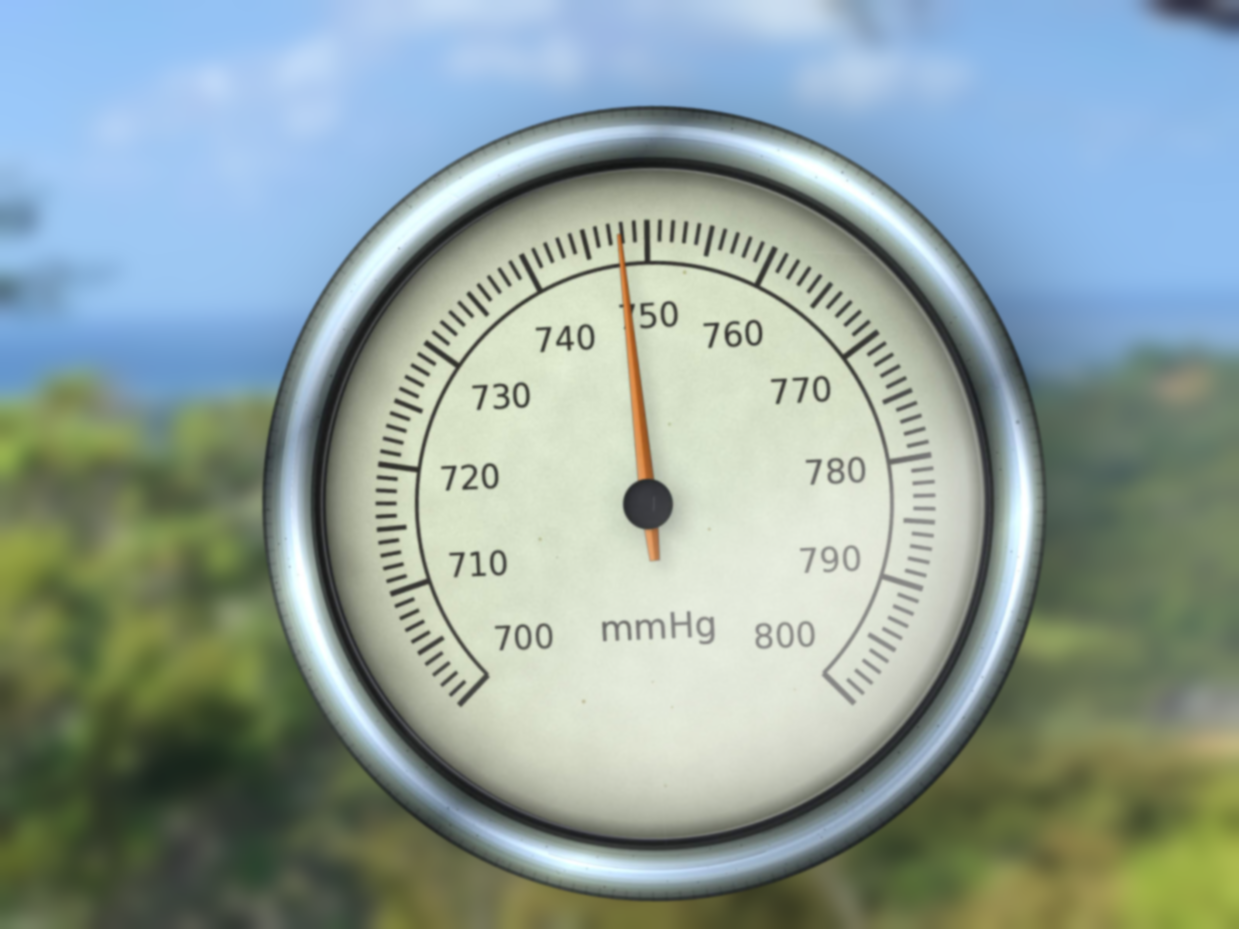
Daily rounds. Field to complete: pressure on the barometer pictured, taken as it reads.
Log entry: 748 mmHg
